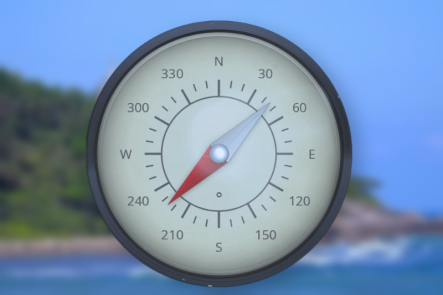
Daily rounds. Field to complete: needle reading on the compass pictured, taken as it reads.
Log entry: 225 °
